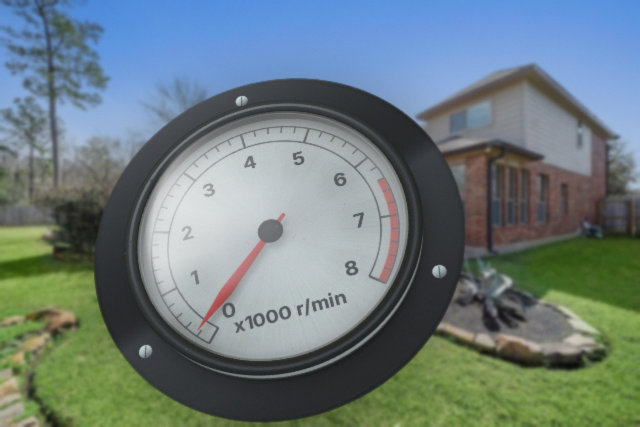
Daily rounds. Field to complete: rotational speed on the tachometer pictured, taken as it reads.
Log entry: 200 rpm
